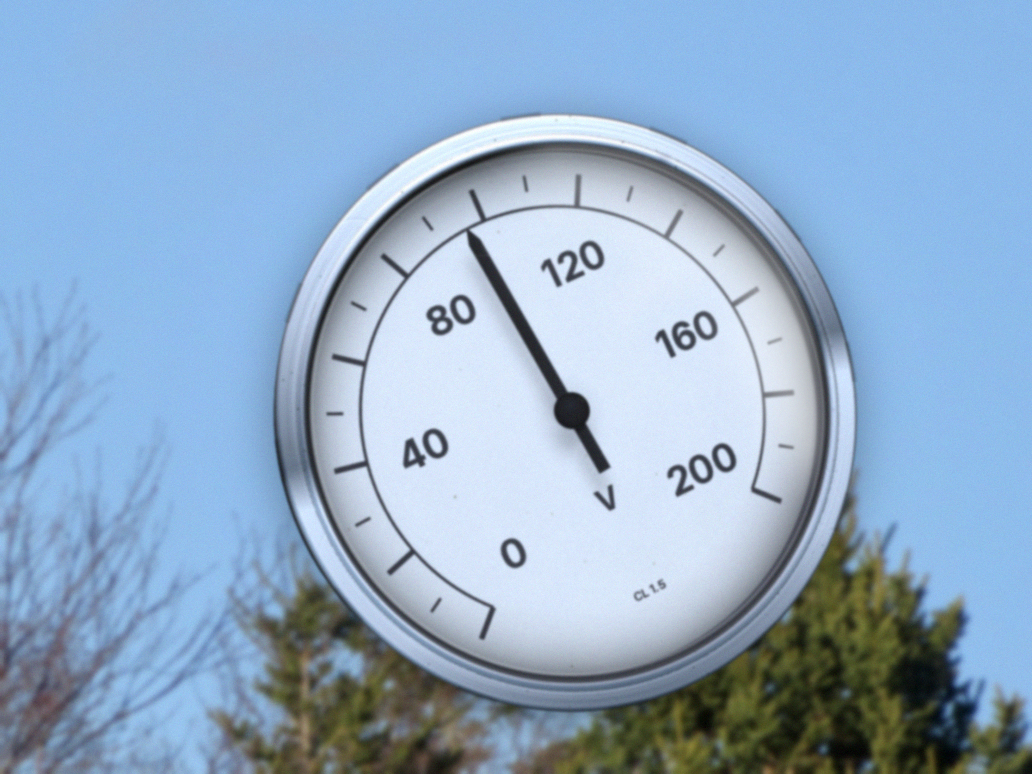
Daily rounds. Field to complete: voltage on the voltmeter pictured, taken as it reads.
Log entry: 95 V
